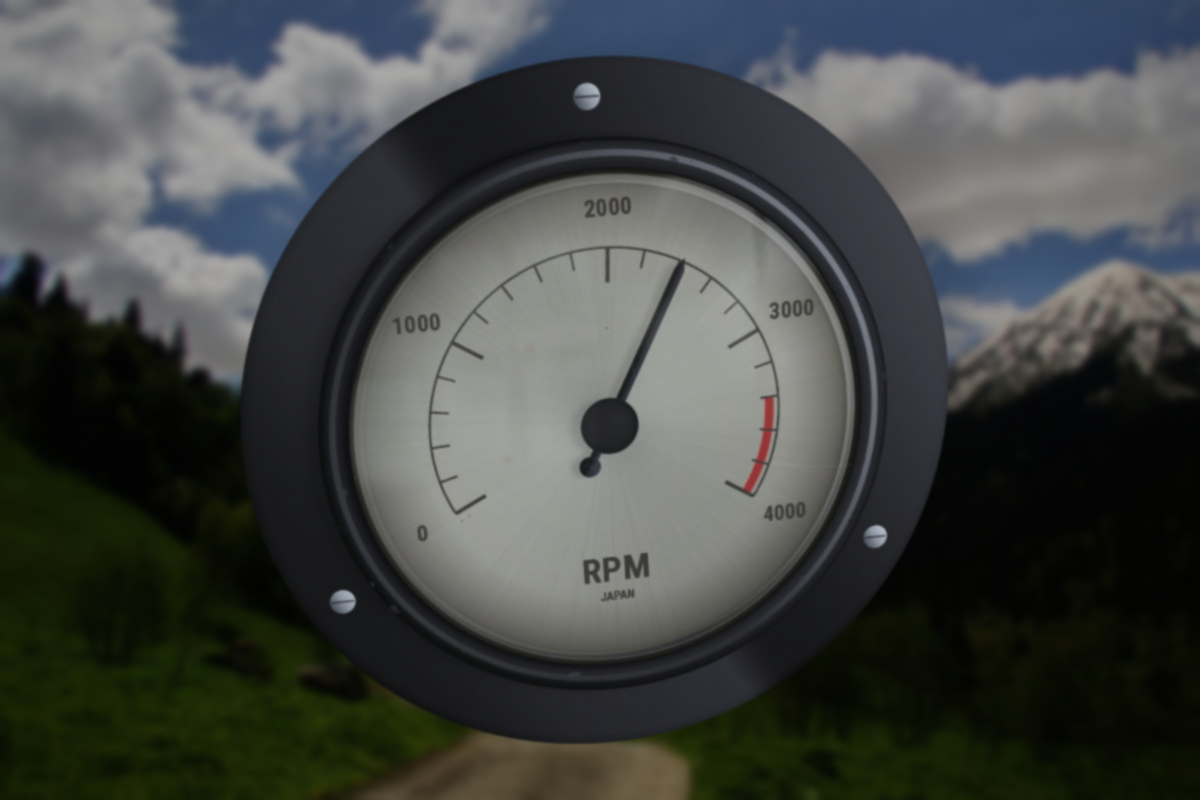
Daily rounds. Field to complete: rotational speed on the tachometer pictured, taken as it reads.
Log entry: 2400 rpm
